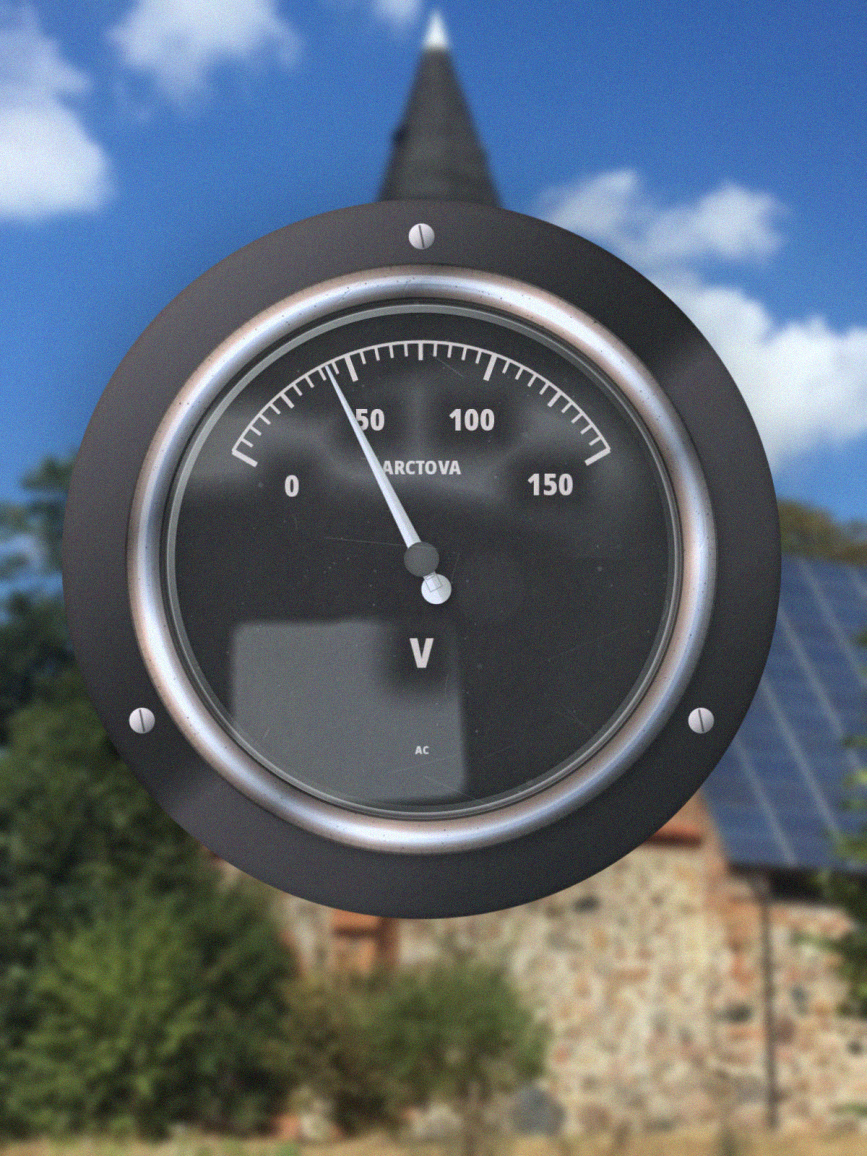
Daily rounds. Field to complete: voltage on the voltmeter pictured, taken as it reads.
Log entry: 42.5 V
